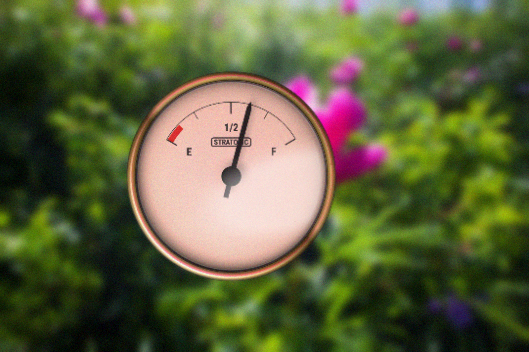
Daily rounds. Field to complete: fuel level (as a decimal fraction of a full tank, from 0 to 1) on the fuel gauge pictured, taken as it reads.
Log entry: 0.625
